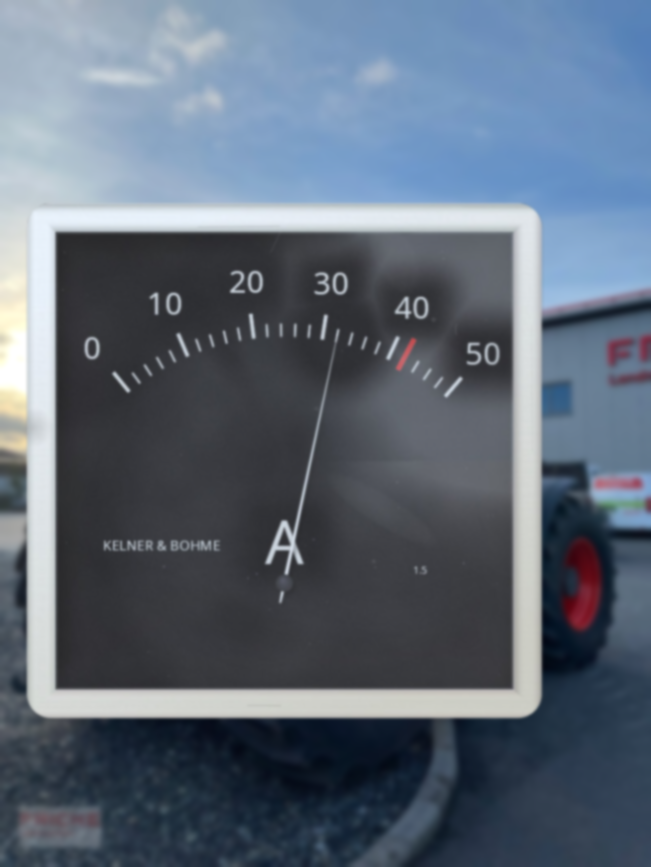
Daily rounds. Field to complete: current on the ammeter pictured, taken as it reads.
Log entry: 32 A
